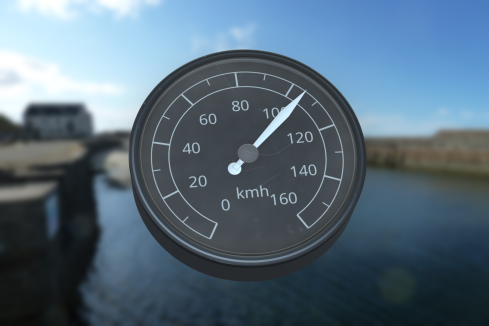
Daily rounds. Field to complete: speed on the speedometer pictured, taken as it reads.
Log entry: 105 km/h
